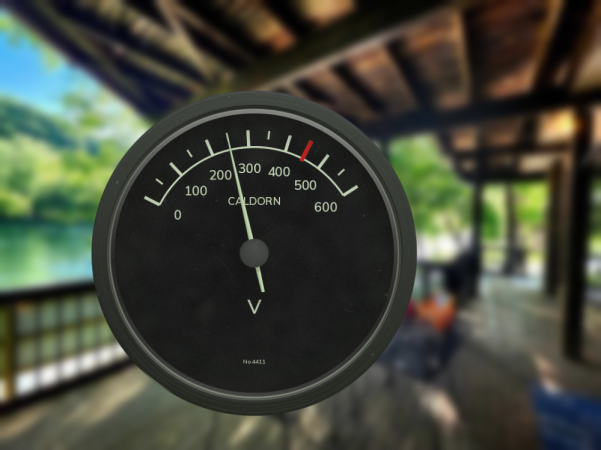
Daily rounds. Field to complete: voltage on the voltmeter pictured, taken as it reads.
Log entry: 250 V
